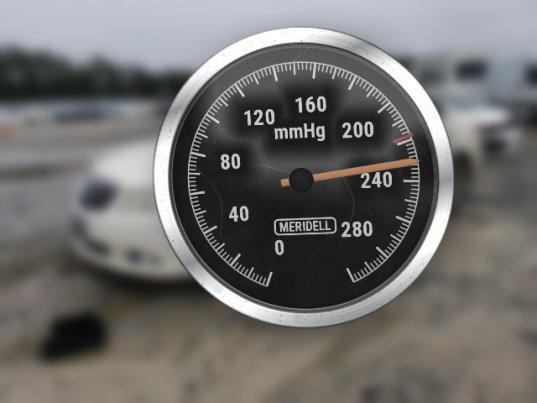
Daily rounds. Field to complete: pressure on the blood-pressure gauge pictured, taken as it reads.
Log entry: 230 mmHg
